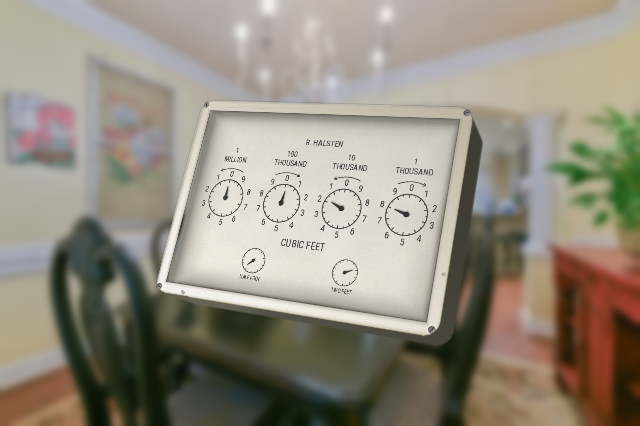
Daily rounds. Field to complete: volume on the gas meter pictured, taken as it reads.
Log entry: 1800 ft³
